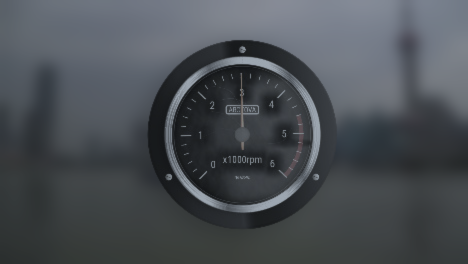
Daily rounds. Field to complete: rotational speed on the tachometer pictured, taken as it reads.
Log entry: 3000 rpm
